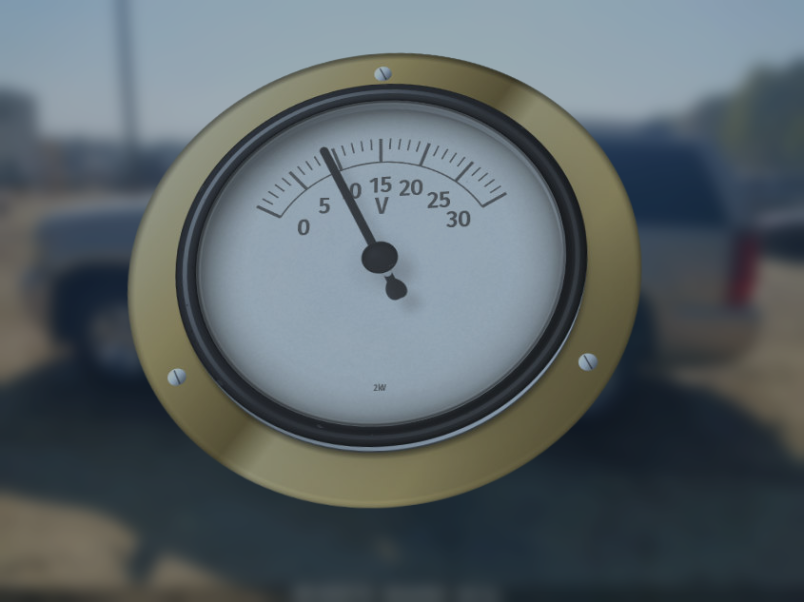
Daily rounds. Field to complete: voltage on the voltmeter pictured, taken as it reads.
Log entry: 9 V
